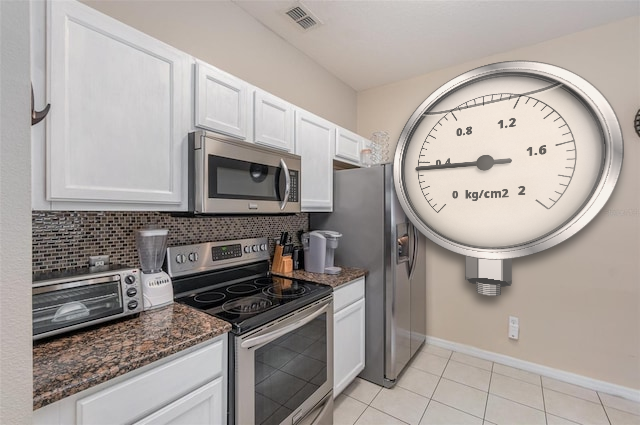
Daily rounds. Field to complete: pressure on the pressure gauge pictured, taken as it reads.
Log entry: 0.35 kg/cm²
